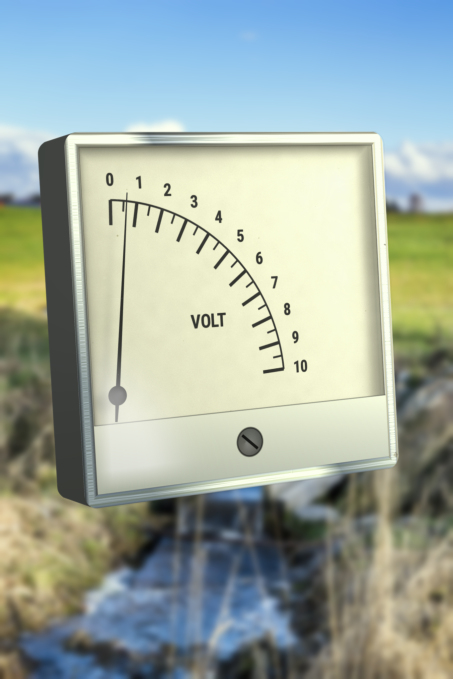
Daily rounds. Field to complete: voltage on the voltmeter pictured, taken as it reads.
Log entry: 0.5 V
